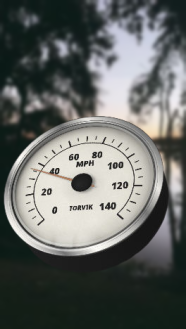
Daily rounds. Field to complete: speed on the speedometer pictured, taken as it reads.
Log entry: 35 mph
